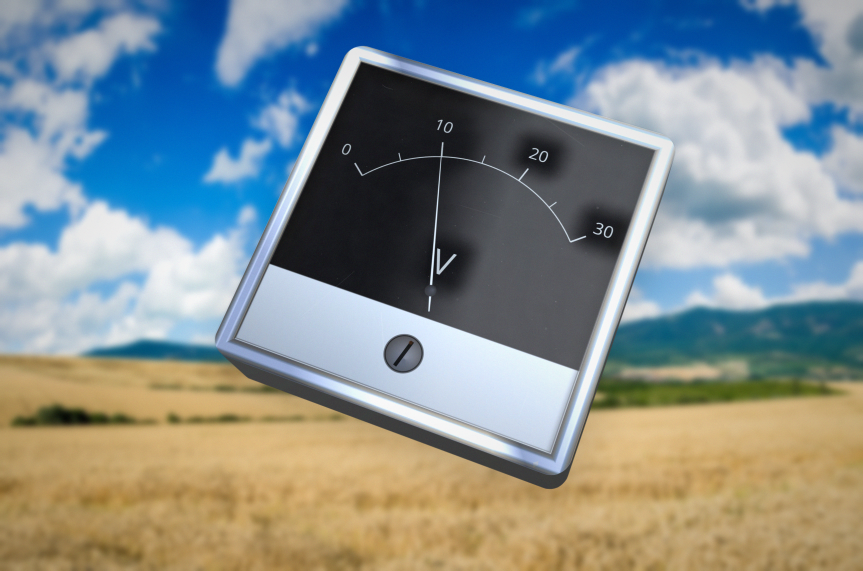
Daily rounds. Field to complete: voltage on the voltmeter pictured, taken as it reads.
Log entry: 10 V
